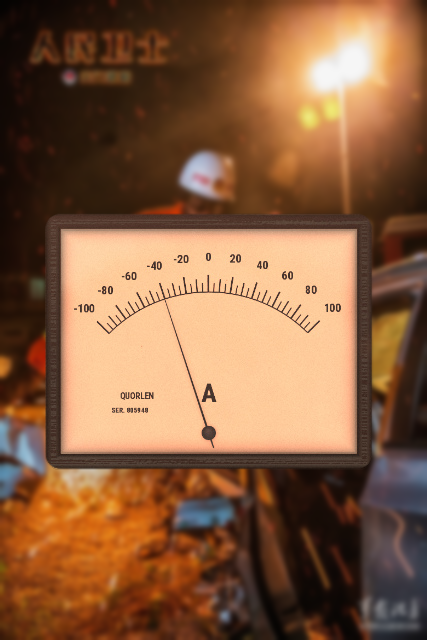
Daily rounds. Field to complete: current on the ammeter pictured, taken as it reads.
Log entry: -40 A
